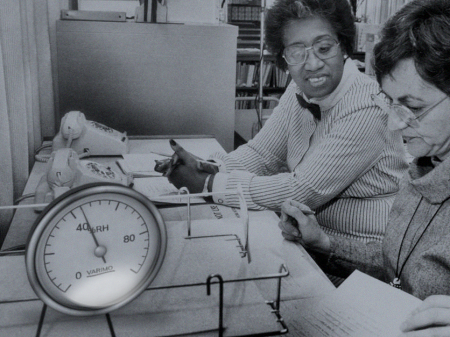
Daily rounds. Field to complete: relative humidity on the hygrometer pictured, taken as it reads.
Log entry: 44 %
